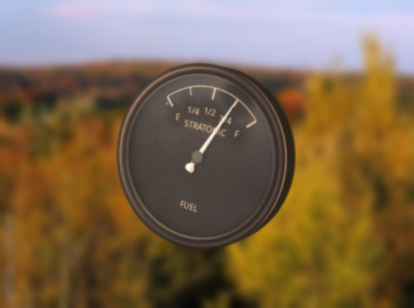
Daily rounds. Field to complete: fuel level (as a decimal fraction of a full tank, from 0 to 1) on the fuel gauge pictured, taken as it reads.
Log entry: 0.75
